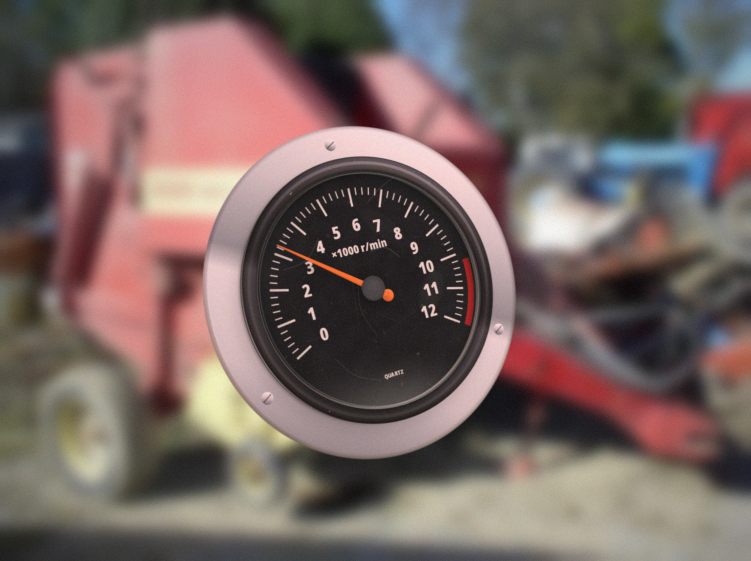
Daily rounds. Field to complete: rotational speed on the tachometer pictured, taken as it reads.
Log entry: 3200 rpm
